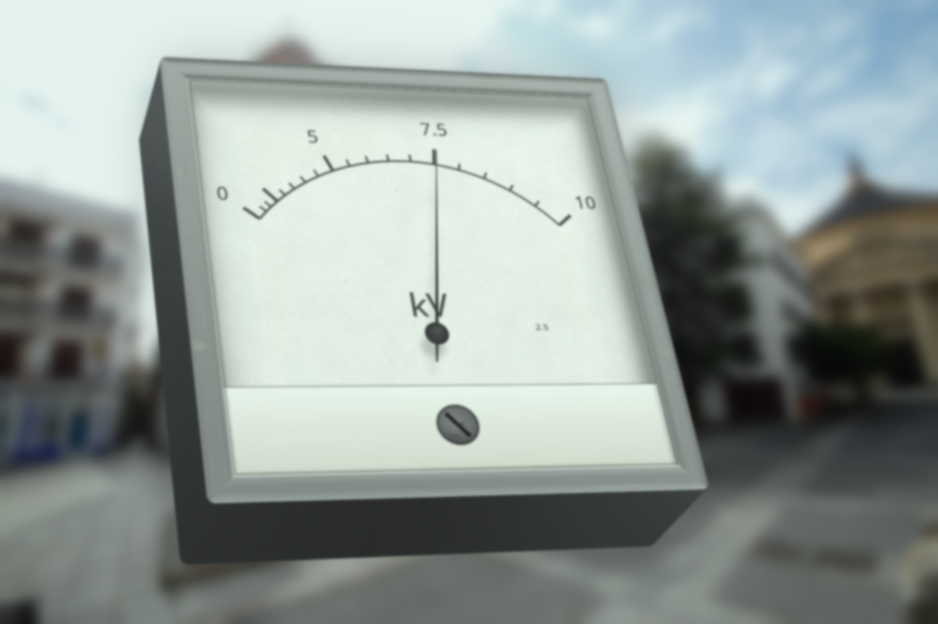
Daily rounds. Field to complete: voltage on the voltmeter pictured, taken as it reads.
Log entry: 7.5 kV
